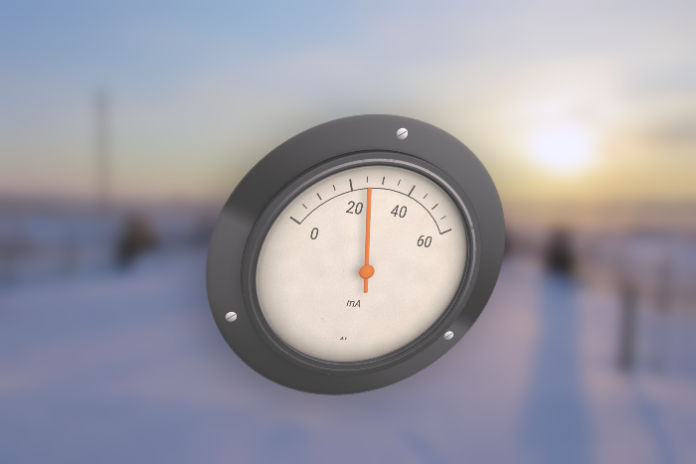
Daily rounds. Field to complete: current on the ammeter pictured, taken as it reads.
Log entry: 25 mA
